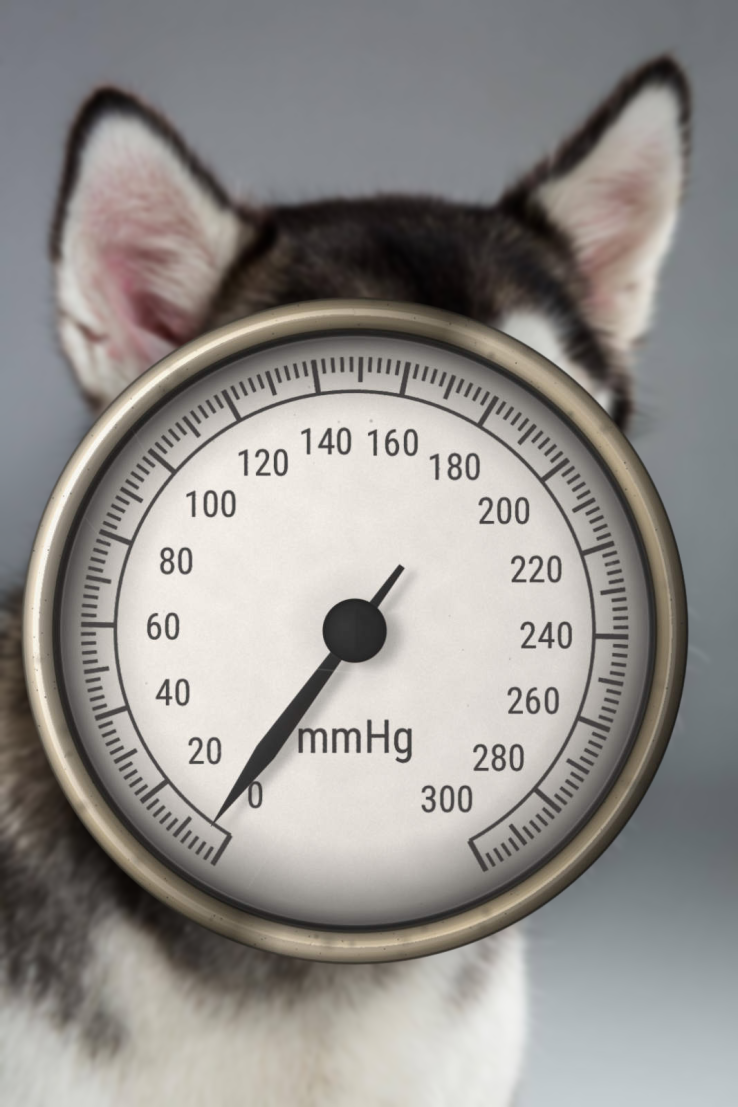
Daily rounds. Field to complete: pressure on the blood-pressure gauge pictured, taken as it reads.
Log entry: 5 mmHg
